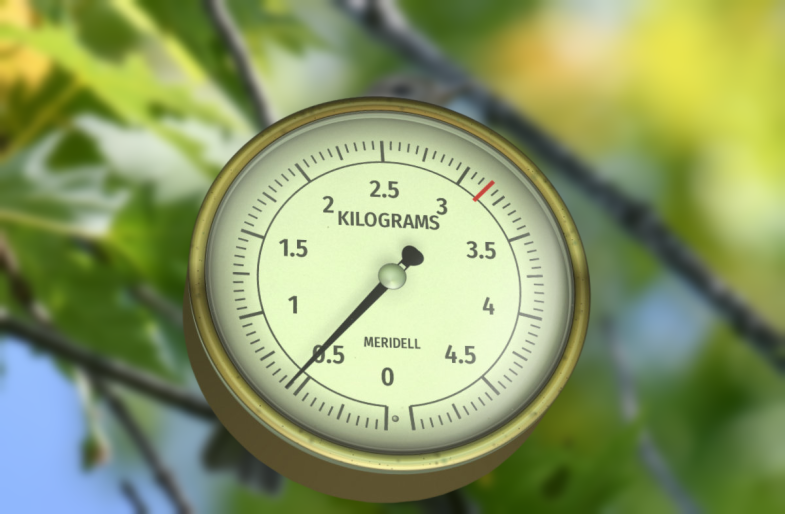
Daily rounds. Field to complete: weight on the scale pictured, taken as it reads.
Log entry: 0.55 kg
